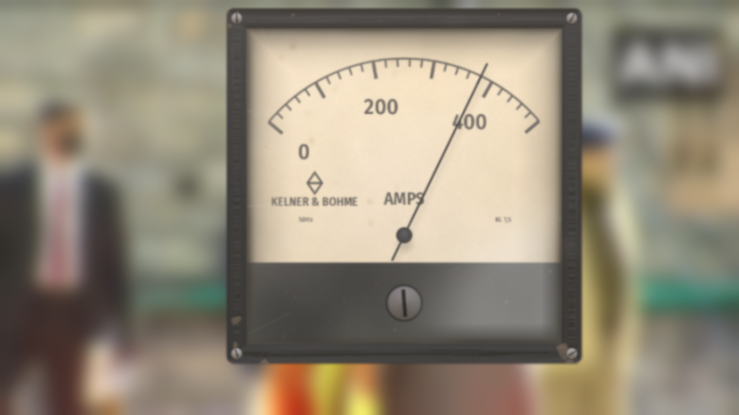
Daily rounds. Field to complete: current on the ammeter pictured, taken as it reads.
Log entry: 380 A
